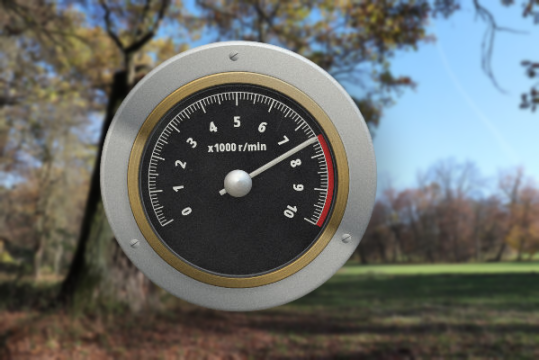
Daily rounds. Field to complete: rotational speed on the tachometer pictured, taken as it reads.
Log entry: 7500 rpm
